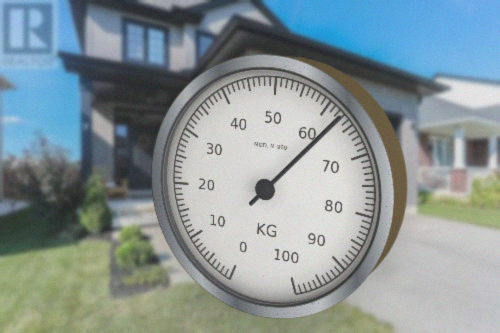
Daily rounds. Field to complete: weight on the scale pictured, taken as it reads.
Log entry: 63 kg
